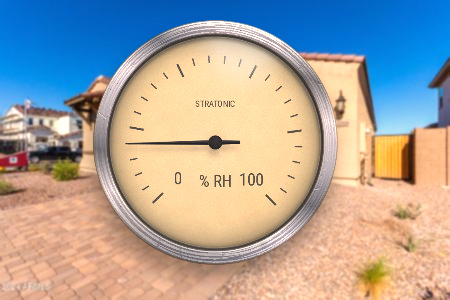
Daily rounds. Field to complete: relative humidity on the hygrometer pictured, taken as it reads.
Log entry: 16 %
